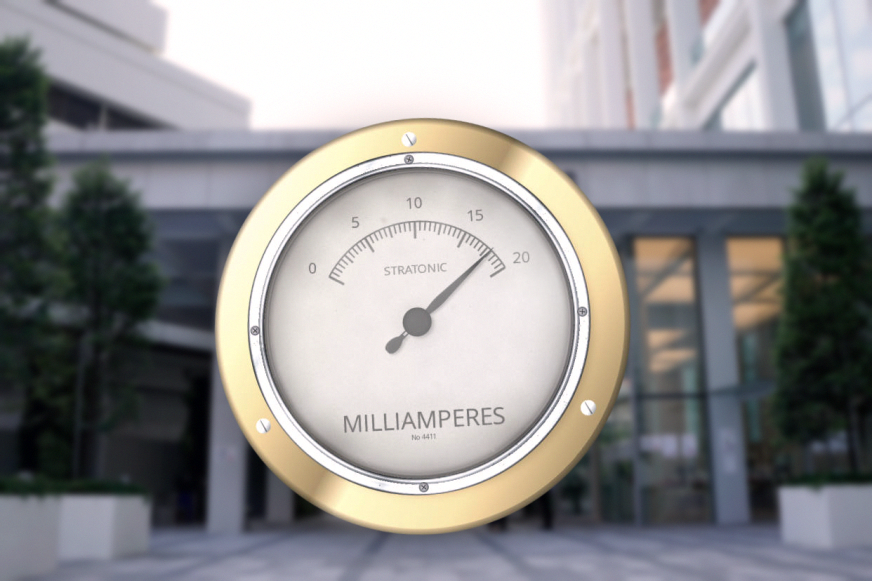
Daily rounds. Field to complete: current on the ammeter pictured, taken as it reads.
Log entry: 18 mA
